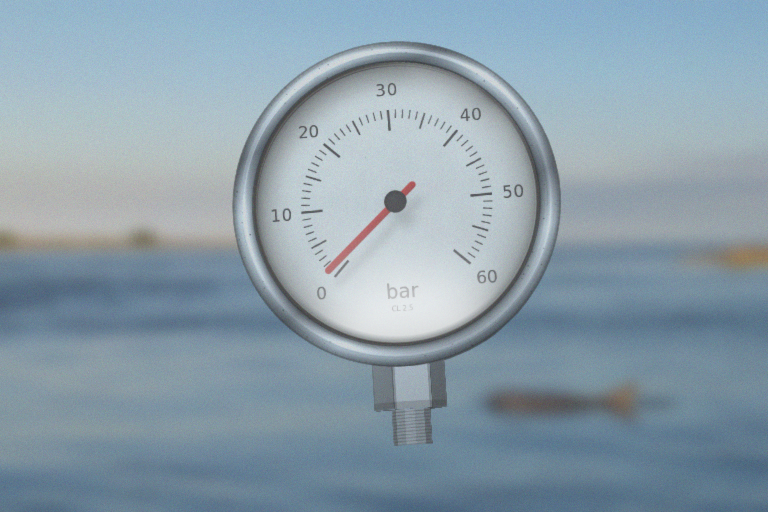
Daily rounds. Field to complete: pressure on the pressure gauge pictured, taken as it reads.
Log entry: 1 bar
